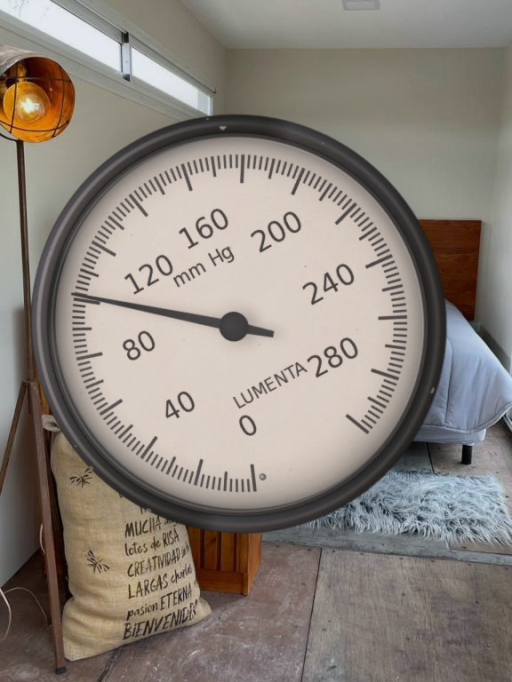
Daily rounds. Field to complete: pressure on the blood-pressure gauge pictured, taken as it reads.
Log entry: 102 mmHg
